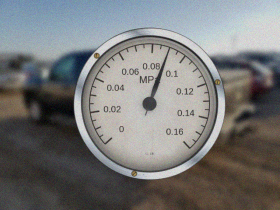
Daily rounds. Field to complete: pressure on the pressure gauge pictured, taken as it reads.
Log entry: 0.09 MPa
